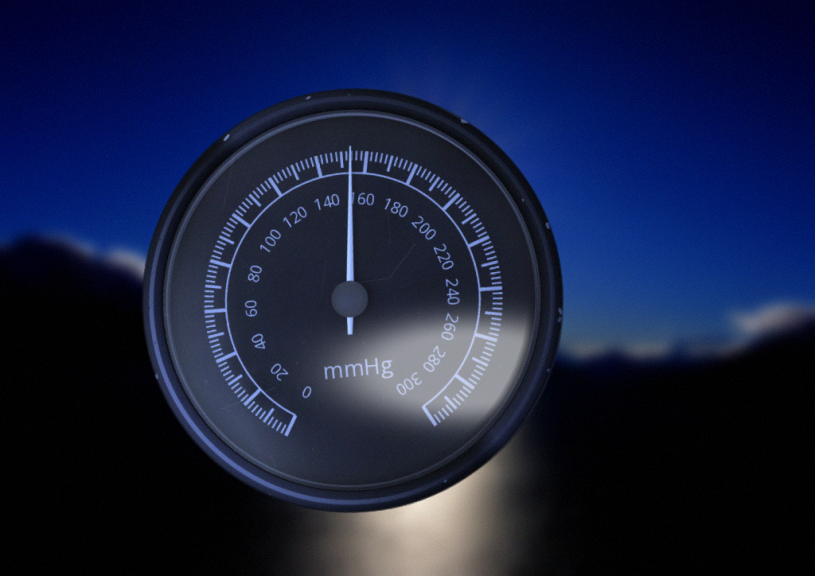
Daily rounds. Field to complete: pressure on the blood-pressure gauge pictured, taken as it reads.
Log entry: 154 mmHg
